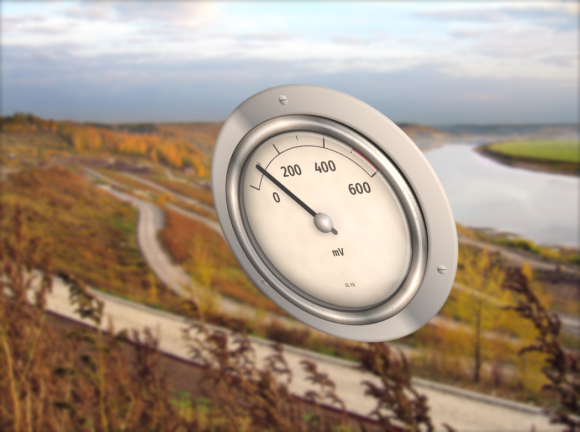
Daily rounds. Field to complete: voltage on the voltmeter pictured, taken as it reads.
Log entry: 100 mV
